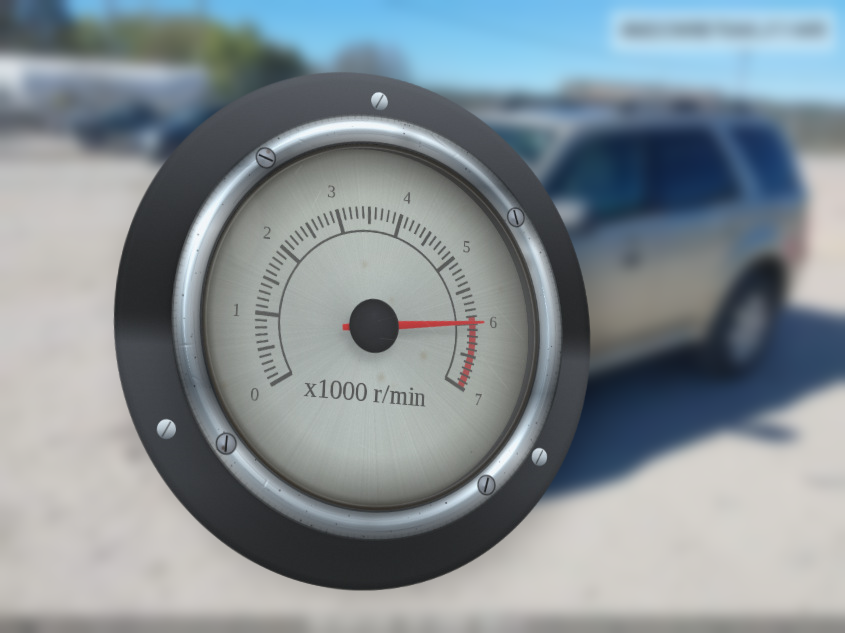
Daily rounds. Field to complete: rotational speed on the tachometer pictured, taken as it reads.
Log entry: 6000 rpm
